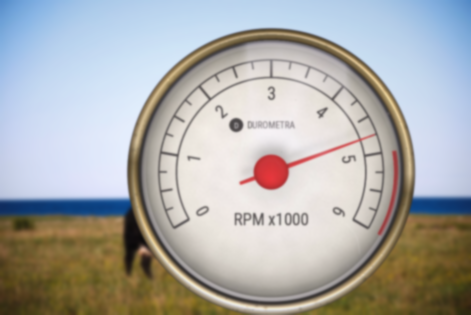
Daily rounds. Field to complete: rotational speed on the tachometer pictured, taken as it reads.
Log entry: 4750 rpm
